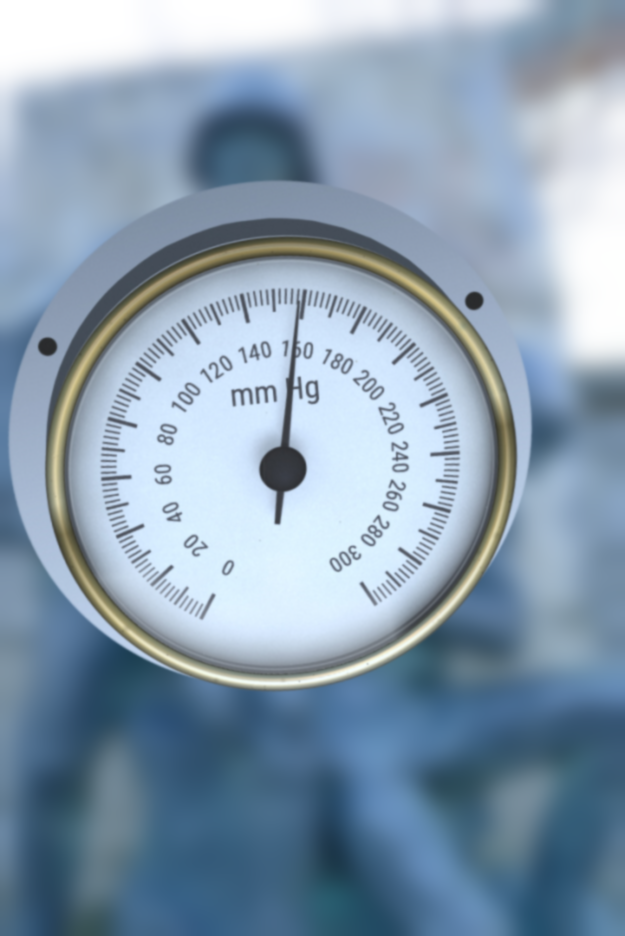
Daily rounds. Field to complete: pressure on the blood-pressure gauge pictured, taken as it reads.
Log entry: 158 mmHg
